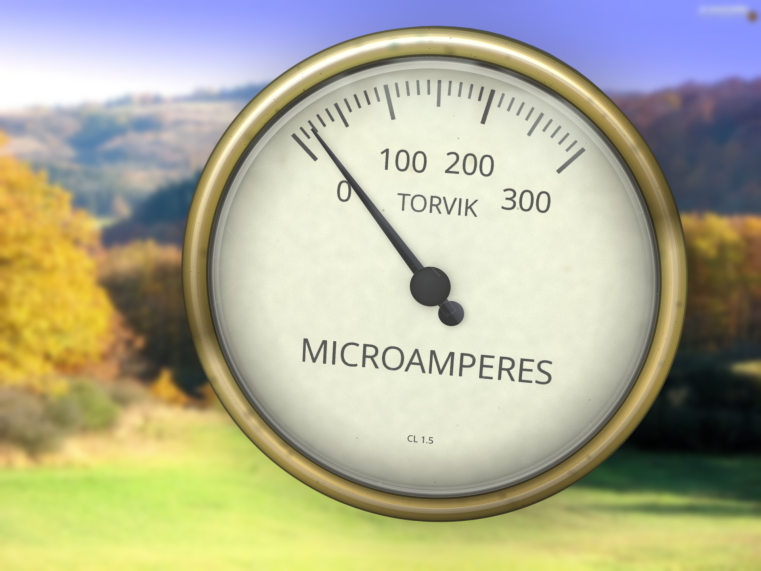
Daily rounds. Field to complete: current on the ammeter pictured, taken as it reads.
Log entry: 20 µA
